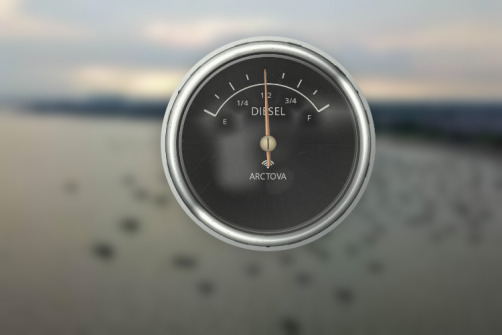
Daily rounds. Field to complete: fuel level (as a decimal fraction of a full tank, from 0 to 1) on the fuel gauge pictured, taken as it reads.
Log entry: 0.5
